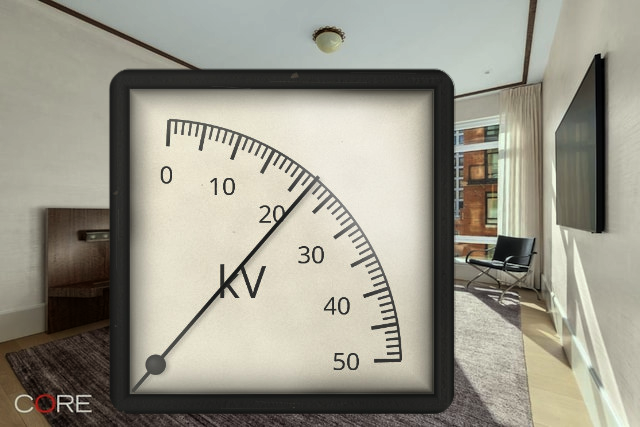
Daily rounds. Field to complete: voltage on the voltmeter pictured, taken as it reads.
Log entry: 22 kV
